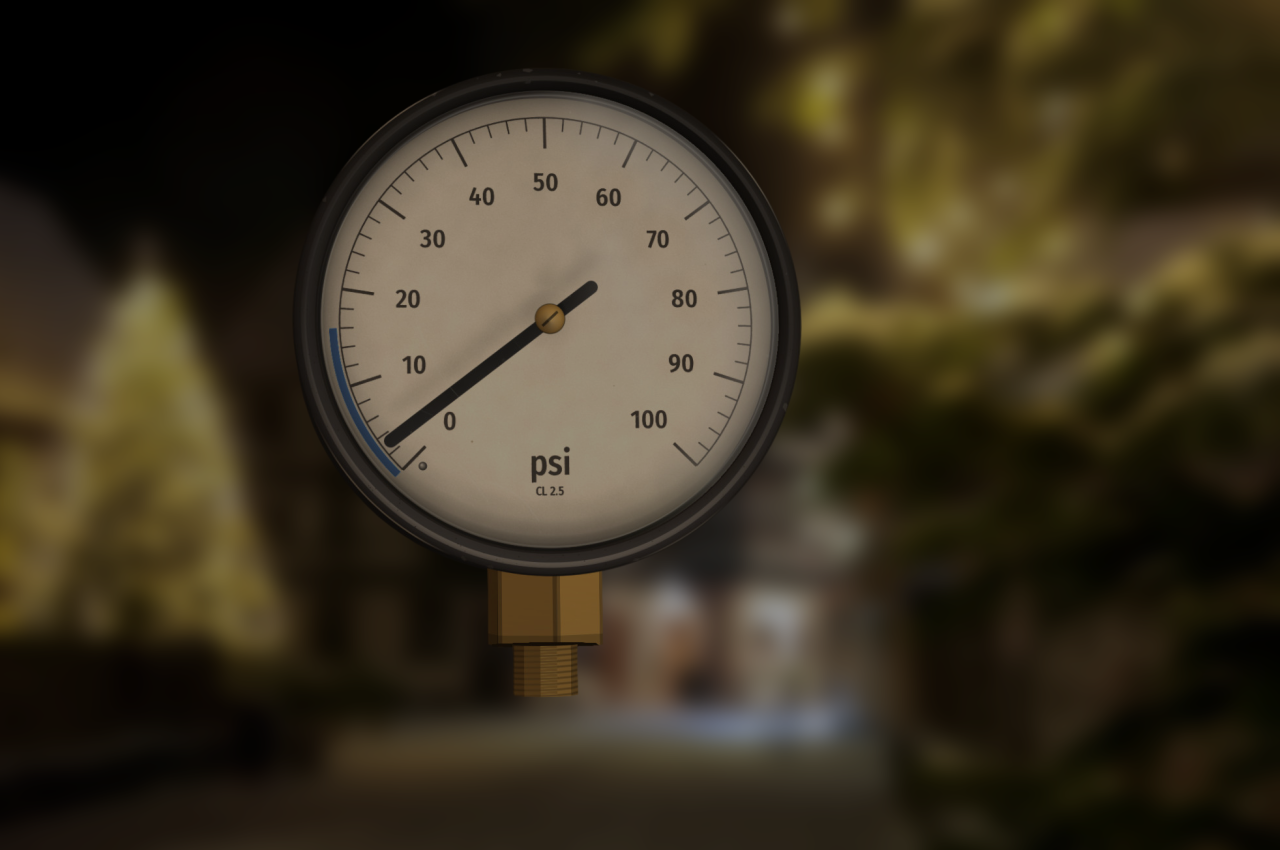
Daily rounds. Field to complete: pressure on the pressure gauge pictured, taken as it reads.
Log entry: 3 psi
